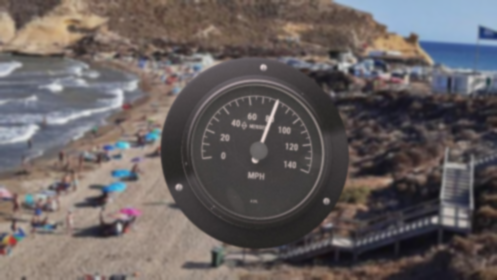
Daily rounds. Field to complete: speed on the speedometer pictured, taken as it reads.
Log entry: 80 mph
